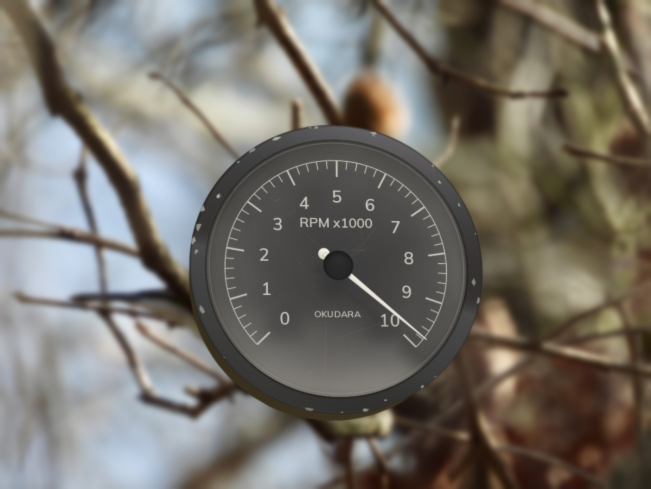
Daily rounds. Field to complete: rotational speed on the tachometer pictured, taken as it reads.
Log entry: 9800 rpm
